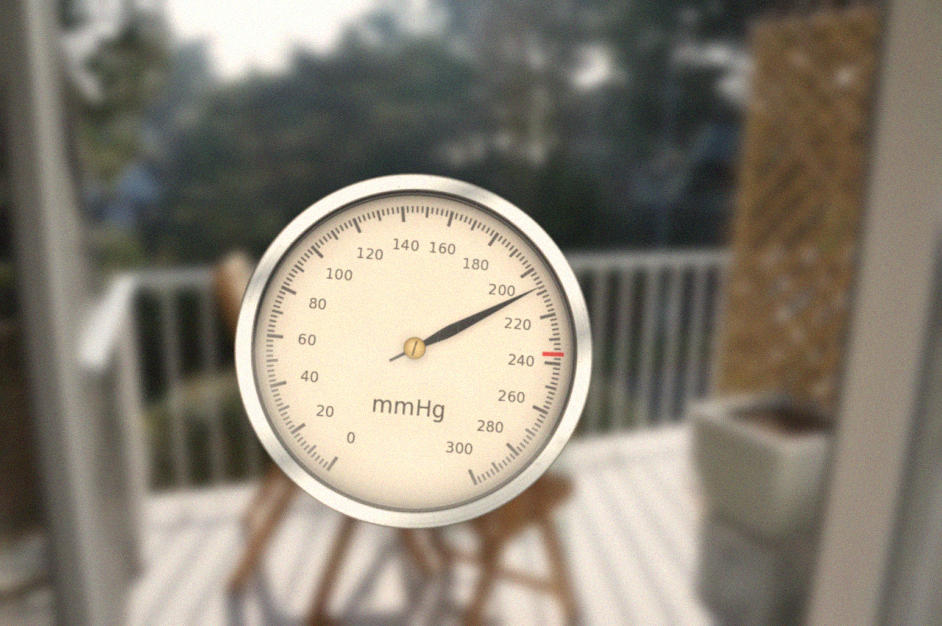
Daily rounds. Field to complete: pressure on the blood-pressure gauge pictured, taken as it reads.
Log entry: 208 mmHg
